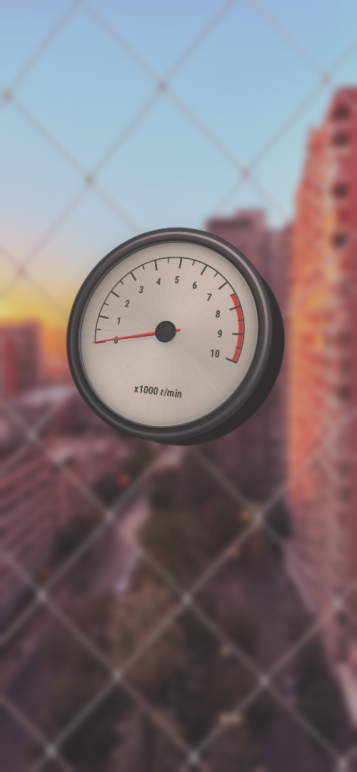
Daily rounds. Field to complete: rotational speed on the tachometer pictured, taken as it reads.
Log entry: 0 rpm
